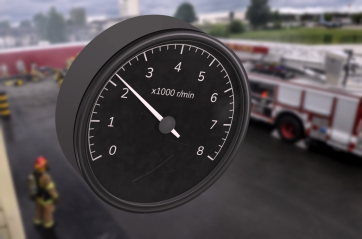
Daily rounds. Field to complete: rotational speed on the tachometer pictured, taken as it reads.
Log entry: 2200 rpm
